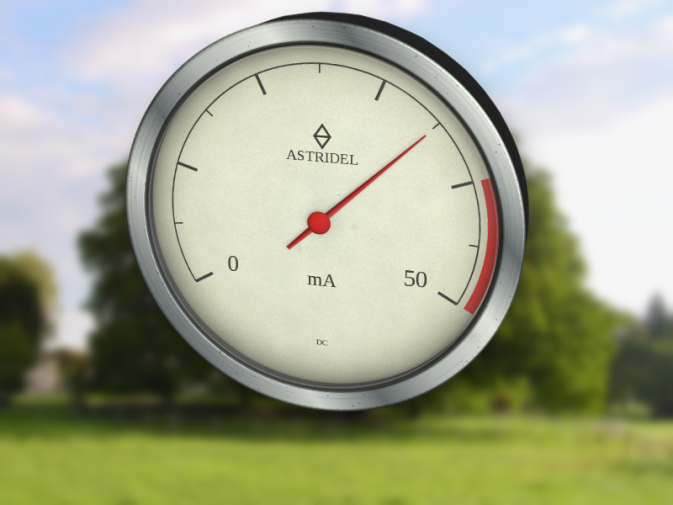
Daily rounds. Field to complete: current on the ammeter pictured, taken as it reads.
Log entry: 35 mA
